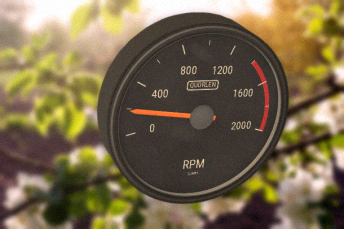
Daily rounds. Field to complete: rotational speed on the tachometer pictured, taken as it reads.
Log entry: 200 rpm
